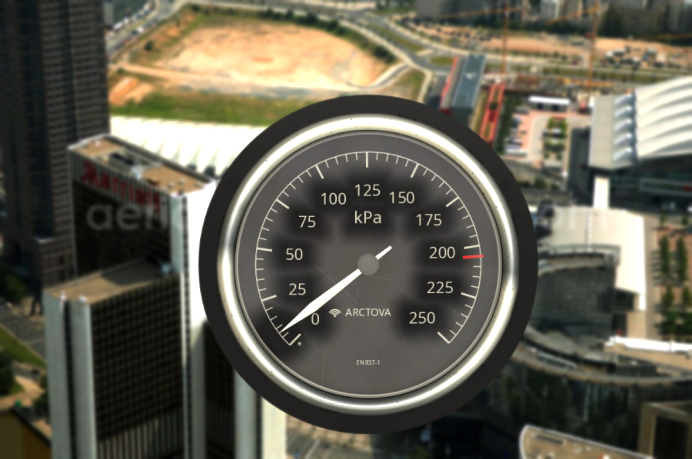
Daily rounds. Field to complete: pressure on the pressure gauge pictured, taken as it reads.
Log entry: 7.5 kPa
